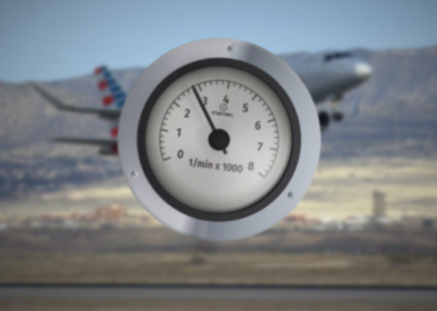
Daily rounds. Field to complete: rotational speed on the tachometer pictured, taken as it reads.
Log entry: 2800 rpm
